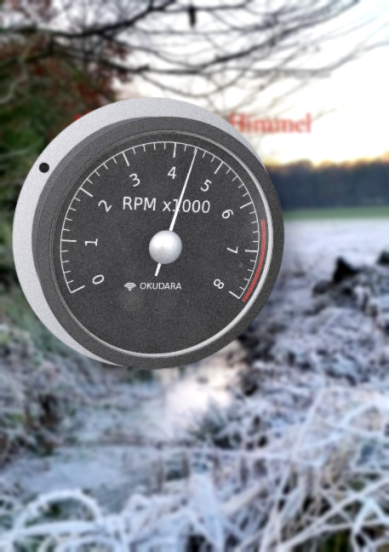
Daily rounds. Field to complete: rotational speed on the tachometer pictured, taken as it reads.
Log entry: 4400 rpm
